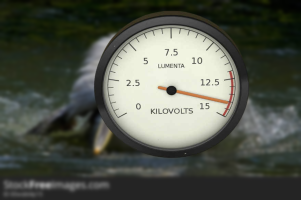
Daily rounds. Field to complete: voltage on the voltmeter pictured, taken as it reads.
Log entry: 14 kV
